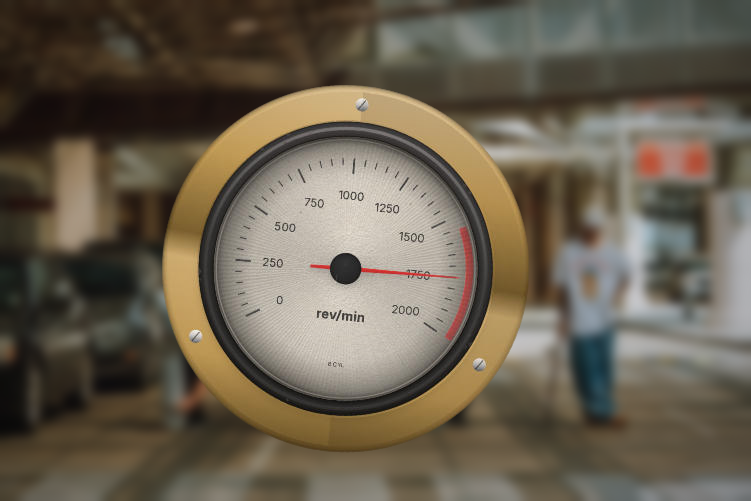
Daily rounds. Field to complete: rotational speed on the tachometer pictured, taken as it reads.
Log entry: 1750 rpm
